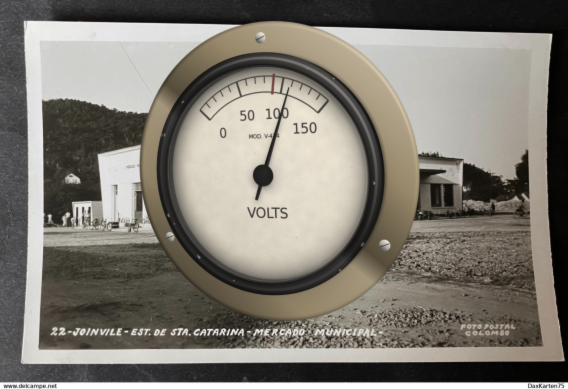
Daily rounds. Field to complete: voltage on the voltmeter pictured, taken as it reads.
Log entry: 110 V
